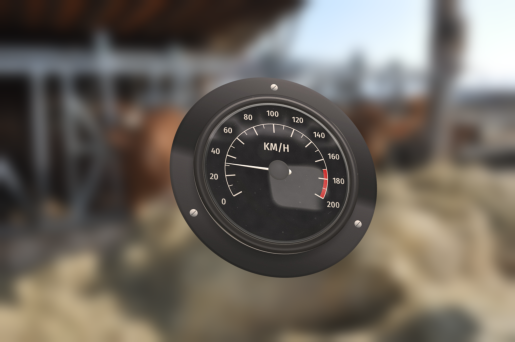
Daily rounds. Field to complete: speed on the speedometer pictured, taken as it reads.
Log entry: 30 km/h
